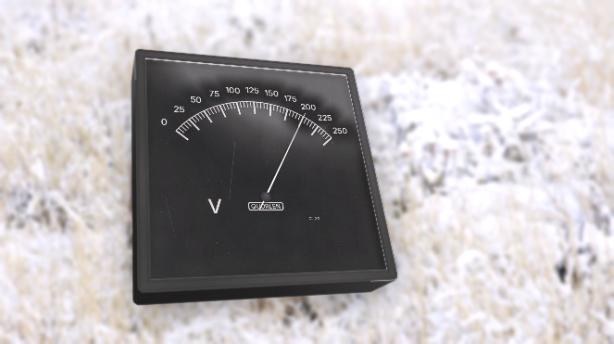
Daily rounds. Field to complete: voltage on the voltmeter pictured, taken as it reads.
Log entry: 200 V
